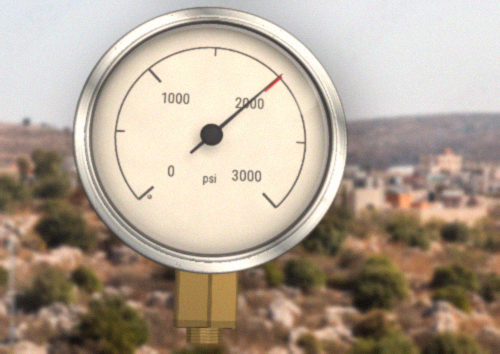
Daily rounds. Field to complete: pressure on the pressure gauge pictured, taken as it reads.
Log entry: 2000 psi
